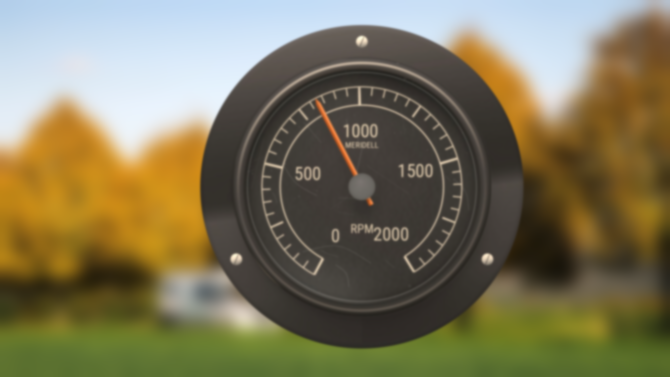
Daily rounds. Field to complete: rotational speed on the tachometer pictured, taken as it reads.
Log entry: 825 rpm
